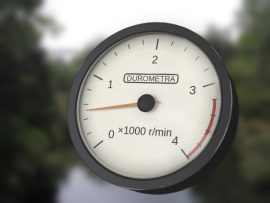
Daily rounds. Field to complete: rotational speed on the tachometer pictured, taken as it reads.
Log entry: 500 rpm
